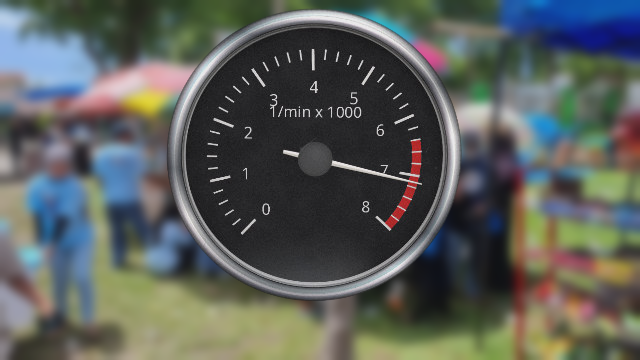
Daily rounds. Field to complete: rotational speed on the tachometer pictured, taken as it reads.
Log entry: 7100 rpm
